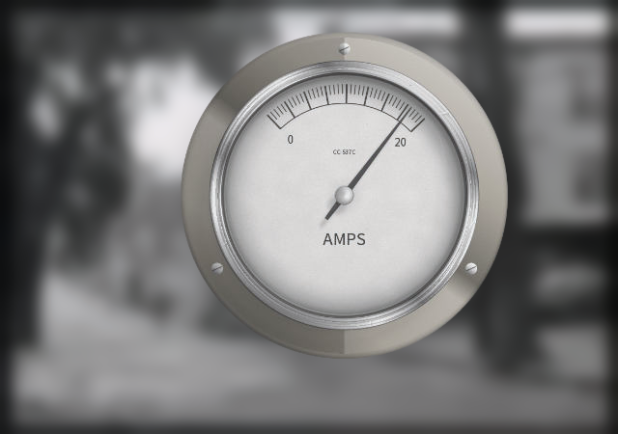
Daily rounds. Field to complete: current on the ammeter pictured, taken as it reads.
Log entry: 18 A
